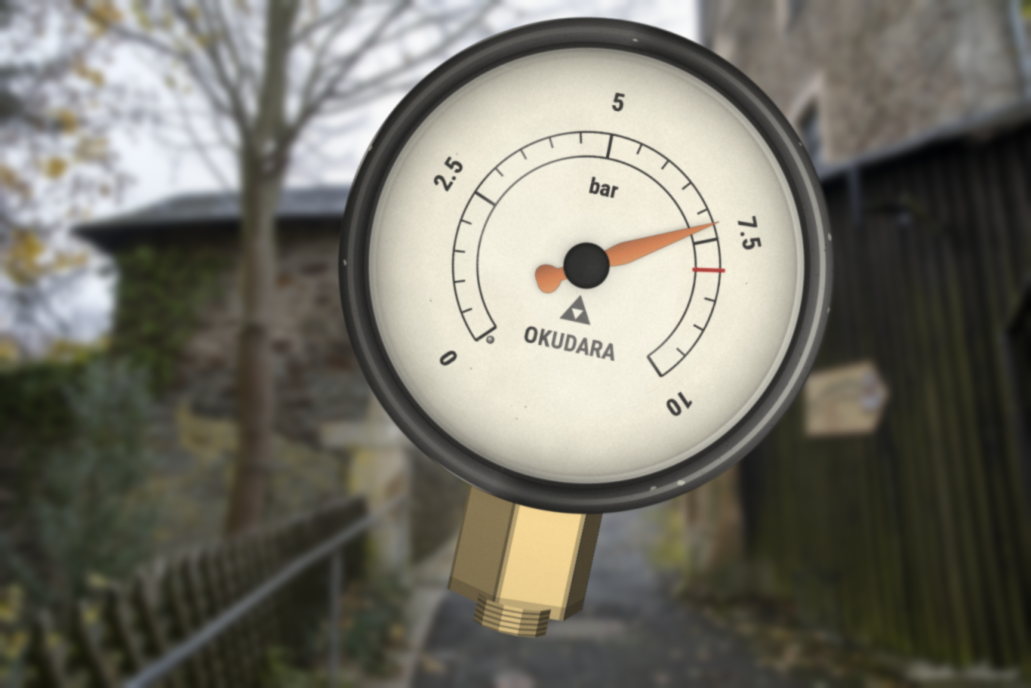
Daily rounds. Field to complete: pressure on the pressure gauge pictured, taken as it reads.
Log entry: 7.25 bar
